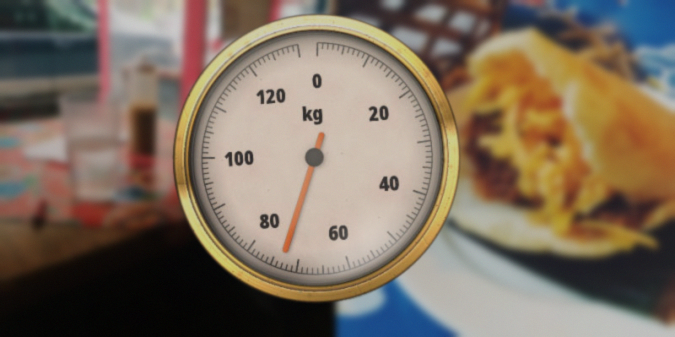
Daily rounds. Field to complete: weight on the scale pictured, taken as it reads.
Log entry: 73 kg
